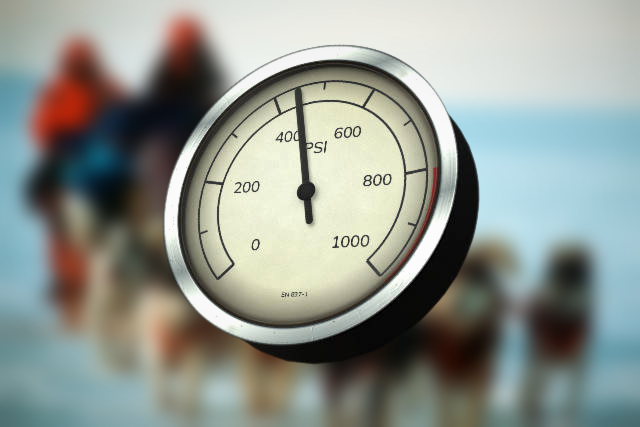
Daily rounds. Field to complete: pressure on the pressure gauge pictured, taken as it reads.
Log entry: 450 psi
